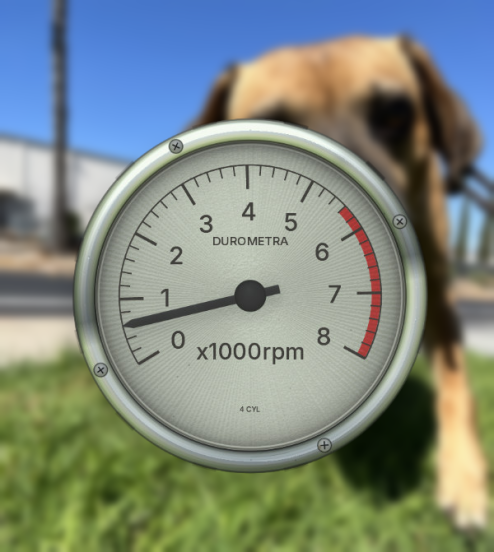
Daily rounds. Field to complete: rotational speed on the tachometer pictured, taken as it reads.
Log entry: 600 rpm
